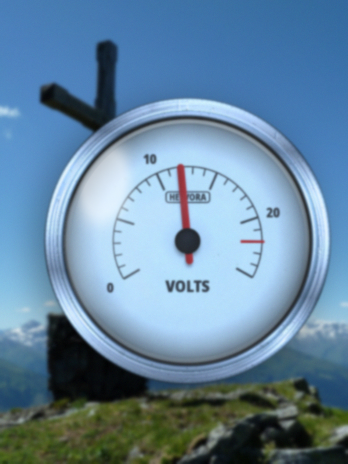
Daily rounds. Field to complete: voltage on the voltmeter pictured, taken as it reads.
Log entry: 12 V
